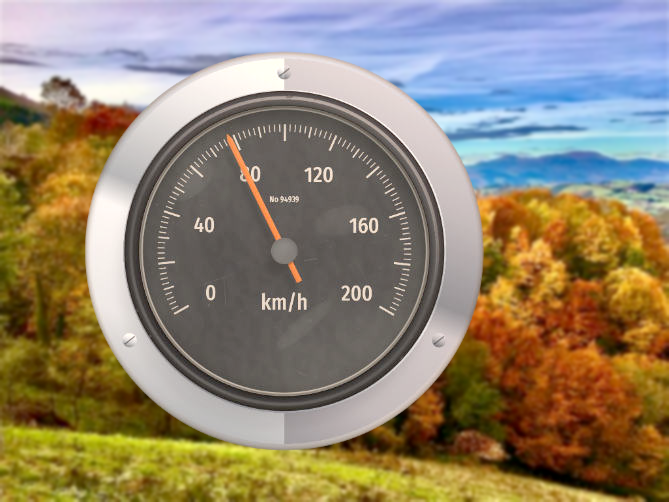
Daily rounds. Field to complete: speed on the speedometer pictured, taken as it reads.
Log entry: 78 km/h
